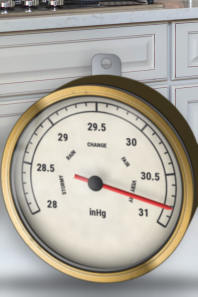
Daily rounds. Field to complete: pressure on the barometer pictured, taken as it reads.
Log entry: 30.8 inHg
